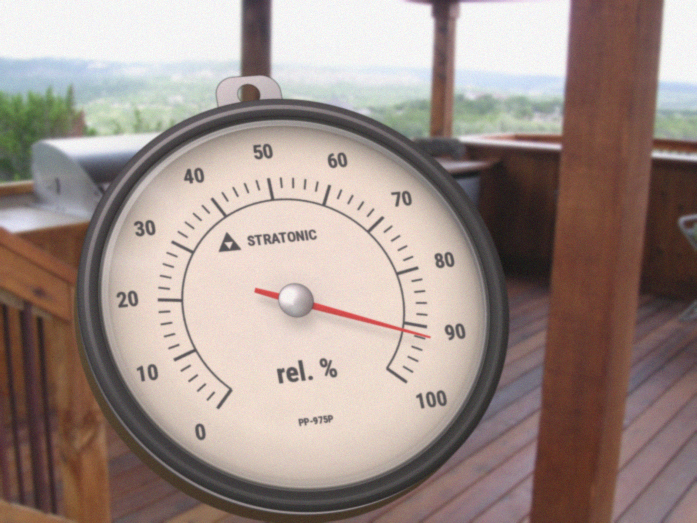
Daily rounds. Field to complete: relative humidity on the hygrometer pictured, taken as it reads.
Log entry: 92 %
